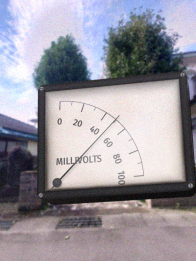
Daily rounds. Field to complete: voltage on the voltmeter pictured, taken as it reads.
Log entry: 50 mV
